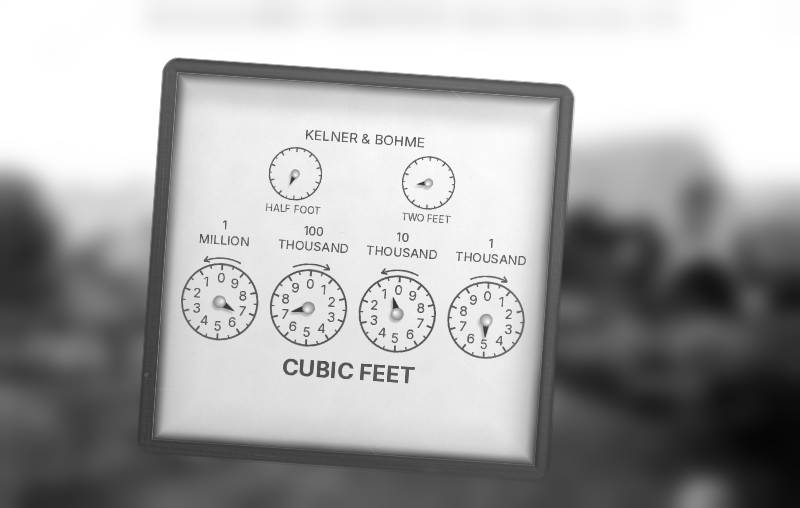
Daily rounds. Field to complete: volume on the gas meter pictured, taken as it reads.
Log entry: 670500 ft³
